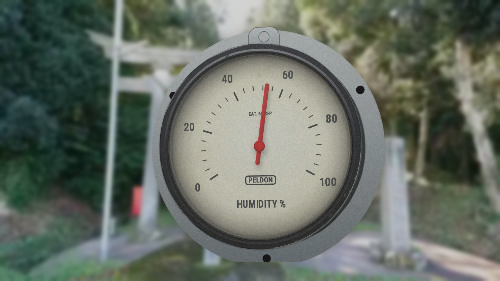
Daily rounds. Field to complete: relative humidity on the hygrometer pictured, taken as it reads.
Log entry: 54 %
